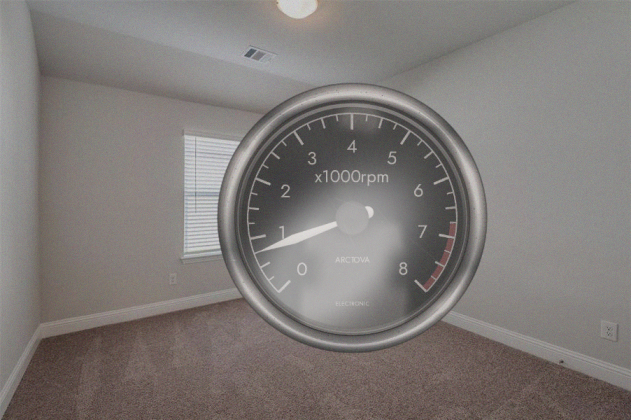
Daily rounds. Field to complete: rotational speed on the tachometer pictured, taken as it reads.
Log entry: 750 rpm
